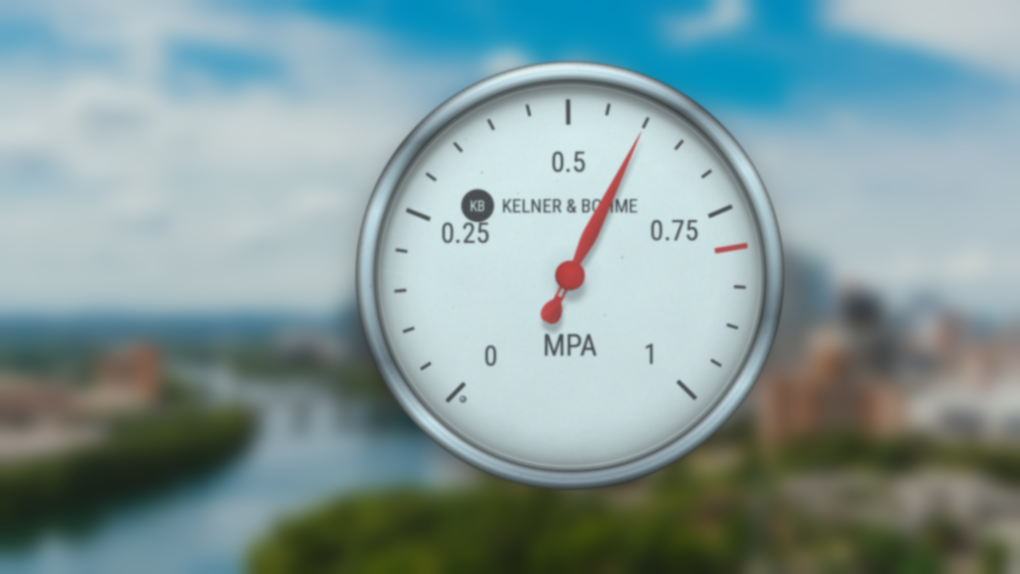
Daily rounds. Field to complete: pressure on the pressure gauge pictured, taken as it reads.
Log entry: 0.6 MPa
